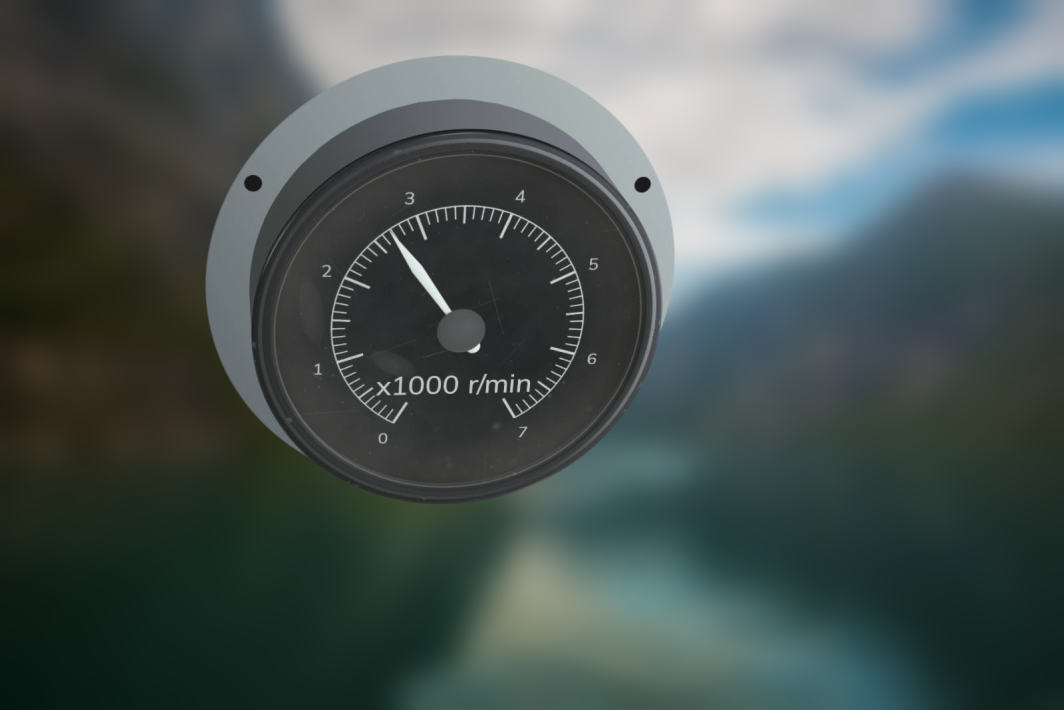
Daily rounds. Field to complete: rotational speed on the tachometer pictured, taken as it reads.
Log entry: 2700 rpm
